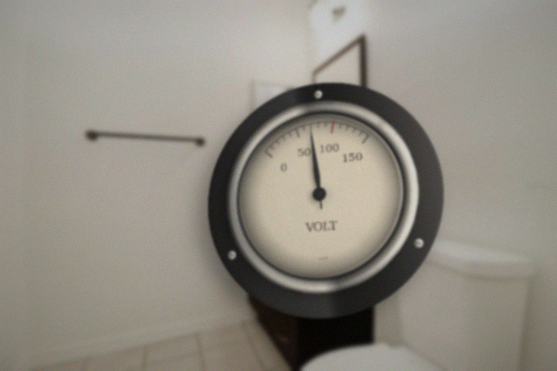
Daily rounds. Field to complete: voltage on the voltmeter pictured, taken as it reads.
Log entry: 70 V
